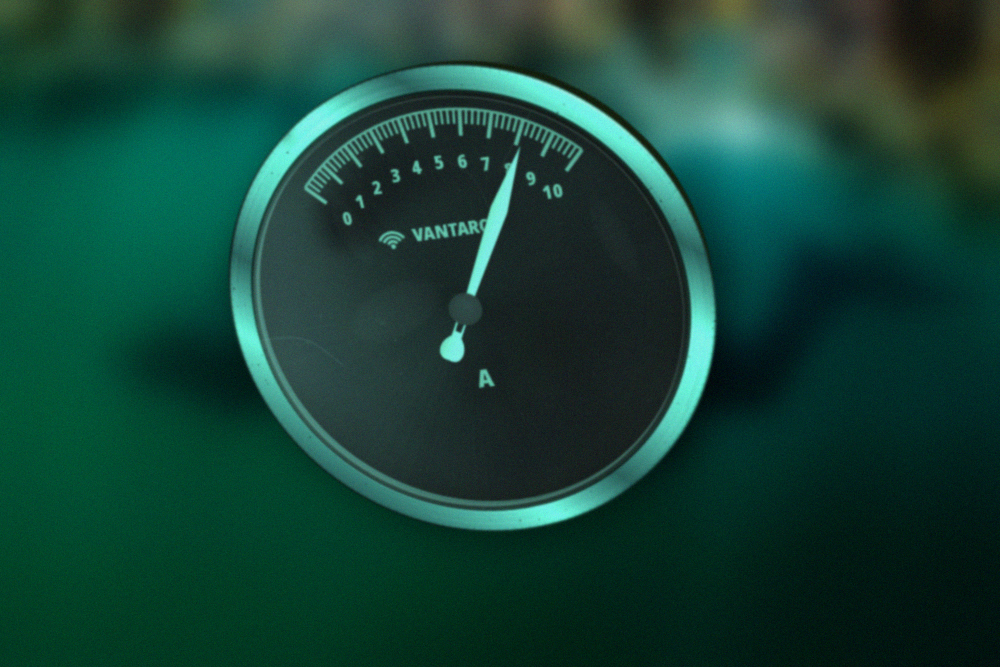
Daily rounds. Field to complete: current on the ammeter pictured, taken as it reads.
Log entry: 8.2 A
